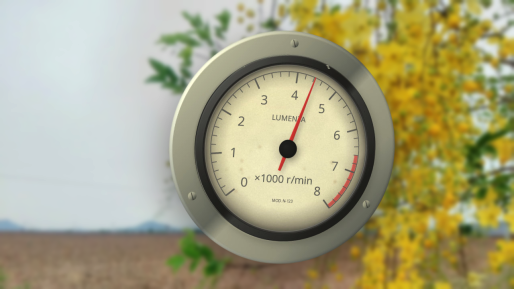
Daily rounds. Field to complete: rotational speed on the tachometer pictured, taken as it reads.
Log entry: 4400 rpm
